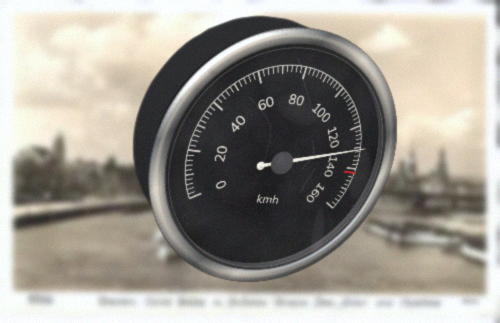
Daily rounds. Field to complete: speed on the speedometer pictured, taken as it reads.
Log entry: 130 km/h
